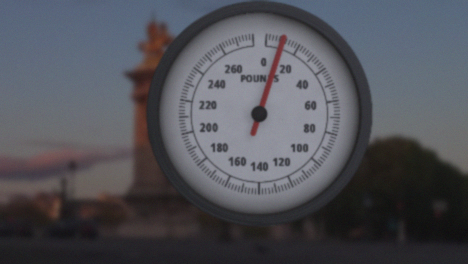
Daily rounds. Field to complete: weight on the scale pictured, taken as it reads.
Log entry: 10 lb
